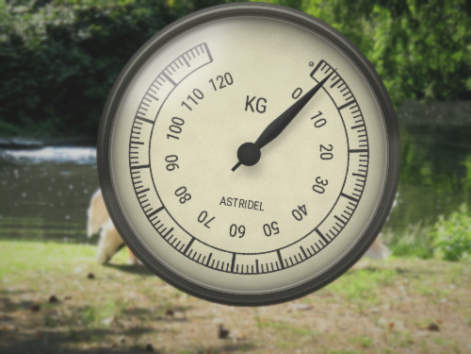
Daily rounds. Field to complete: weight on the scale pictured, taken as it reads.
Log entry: 3 kg
